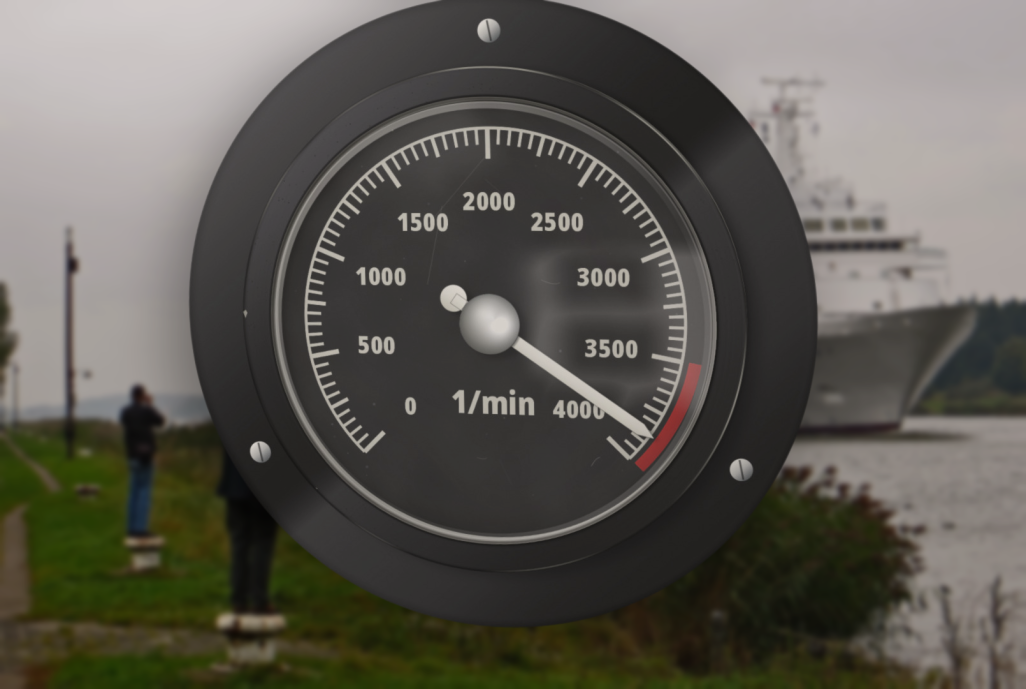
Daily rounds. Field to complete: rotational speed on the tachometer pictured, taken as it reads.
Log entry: 3850 rpm
